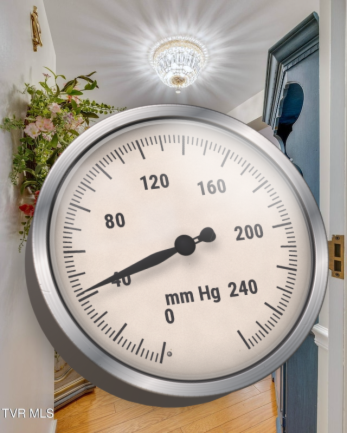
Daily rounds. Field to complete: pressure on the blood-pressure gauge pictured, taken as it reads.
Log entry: 42 mmHg
